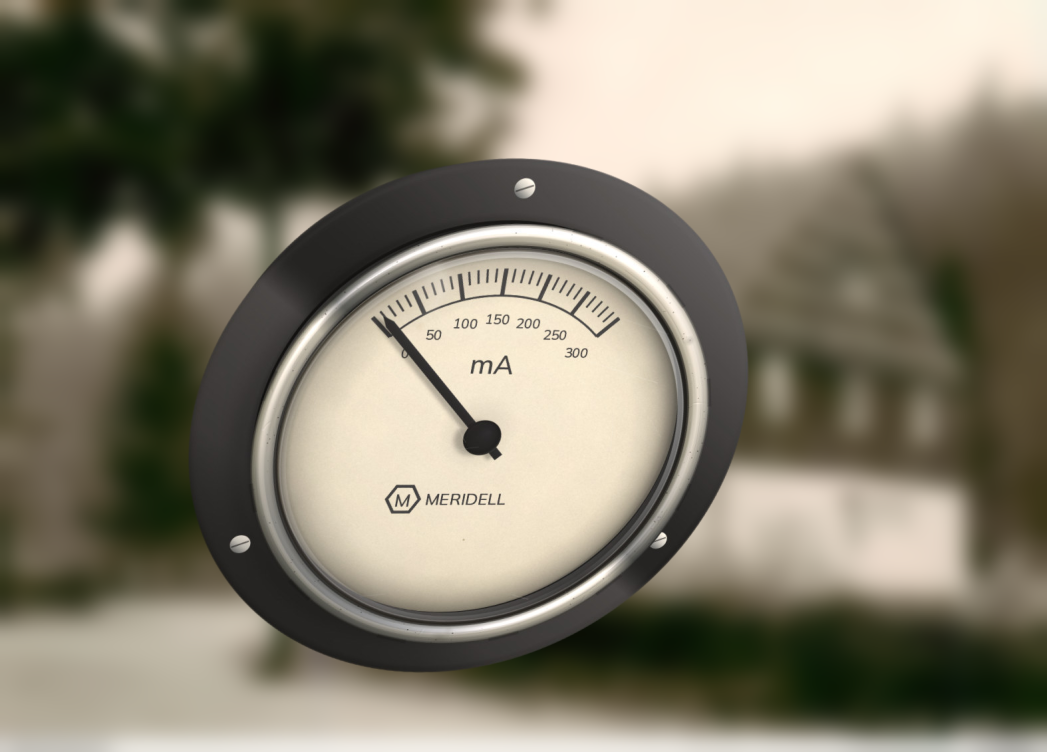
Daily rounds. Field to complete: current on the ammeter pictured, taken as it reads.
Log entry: 10 mA
